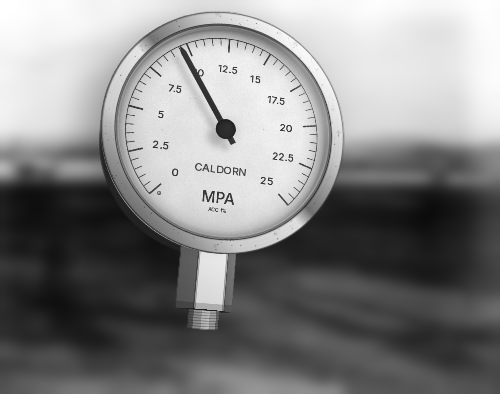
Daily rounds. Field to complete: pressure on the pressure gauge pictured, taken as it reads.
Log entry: 9.5 MPa
